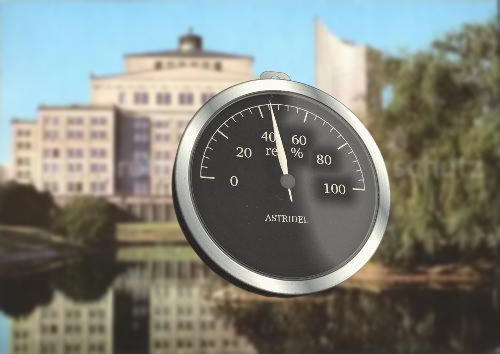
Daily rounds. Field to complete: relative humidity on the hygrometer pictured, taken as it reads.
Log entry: 44 %
